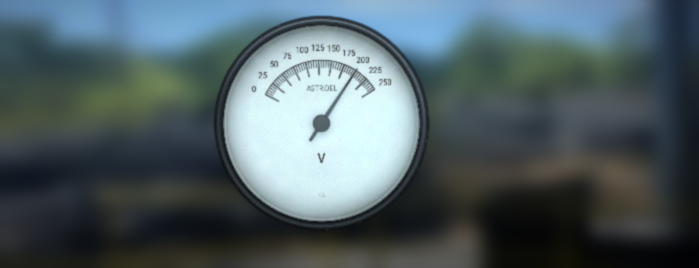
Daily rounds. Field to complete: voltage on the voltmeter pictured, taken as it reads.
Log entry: 200 V
